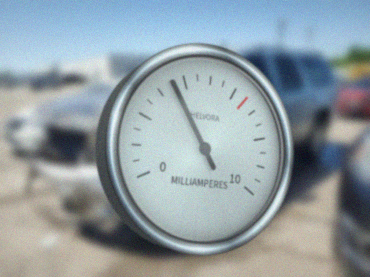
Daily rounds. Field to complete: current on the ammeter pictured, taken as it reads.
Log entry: 3.5 mA
